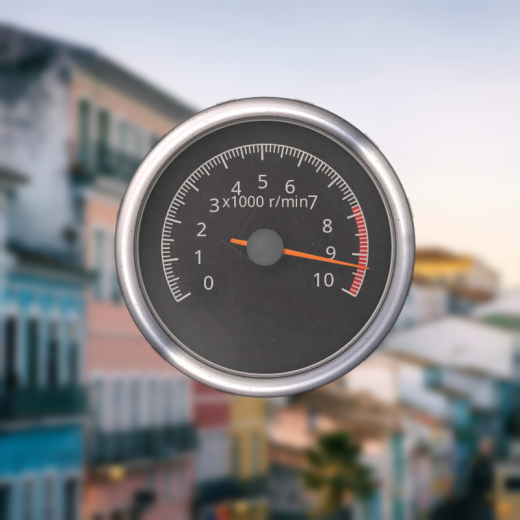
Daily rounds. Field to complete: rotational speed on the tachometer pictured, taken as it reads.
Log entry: 9300 rpm
